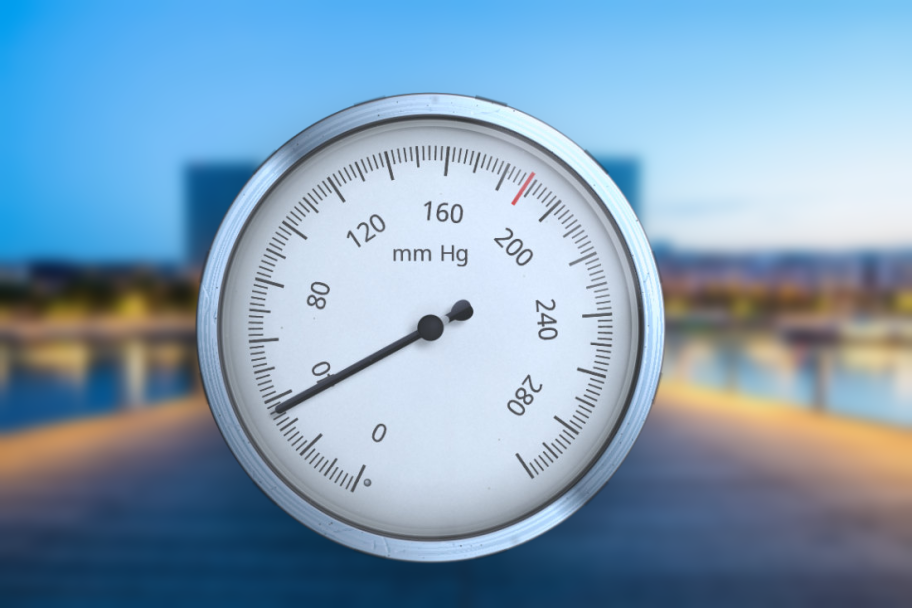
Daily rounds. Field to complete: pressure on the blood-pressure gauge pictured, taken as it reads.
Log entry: 36 mmHg
